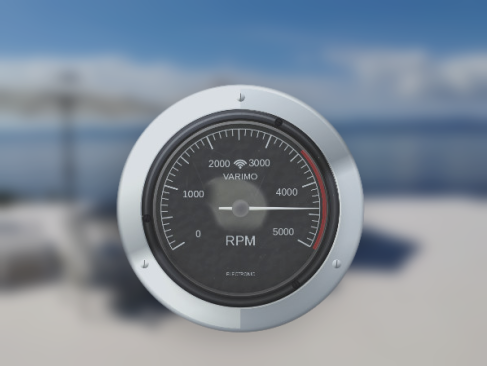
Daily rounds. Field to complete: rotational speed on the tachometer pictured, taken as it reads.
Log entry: 4400 rpm
